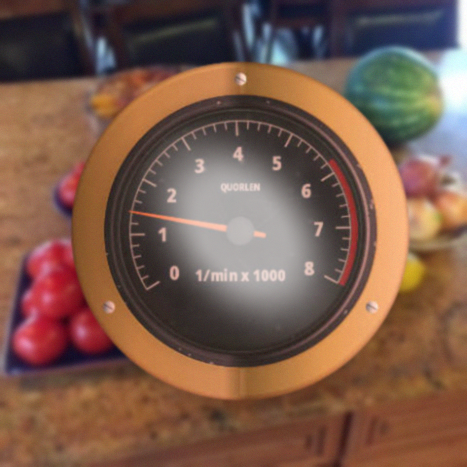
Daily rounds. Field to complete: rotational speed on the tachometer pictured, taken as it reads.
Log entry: 1400 rpm
